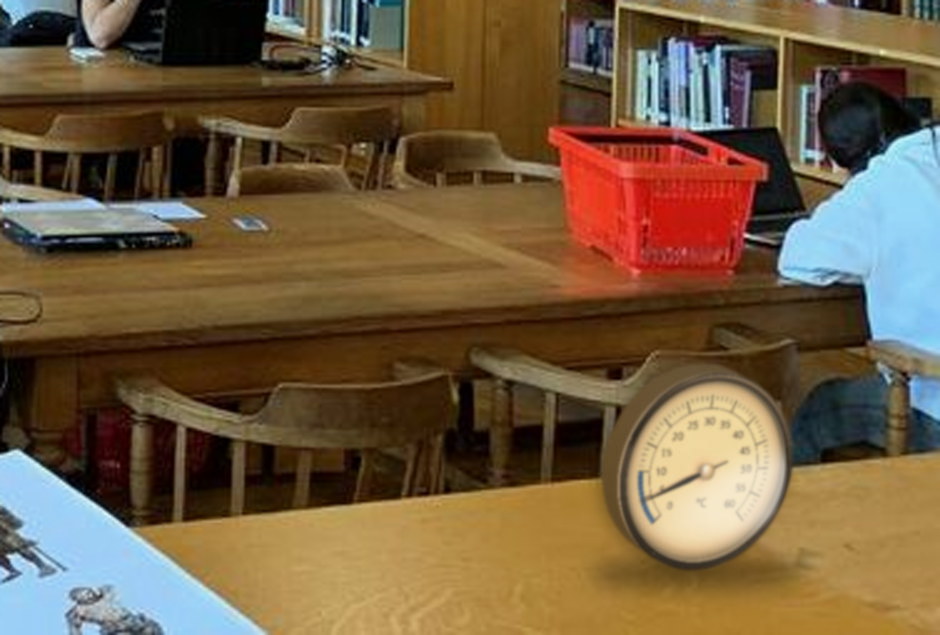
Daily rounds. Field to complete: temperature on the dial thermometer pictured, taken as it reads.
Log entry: 5 °C
